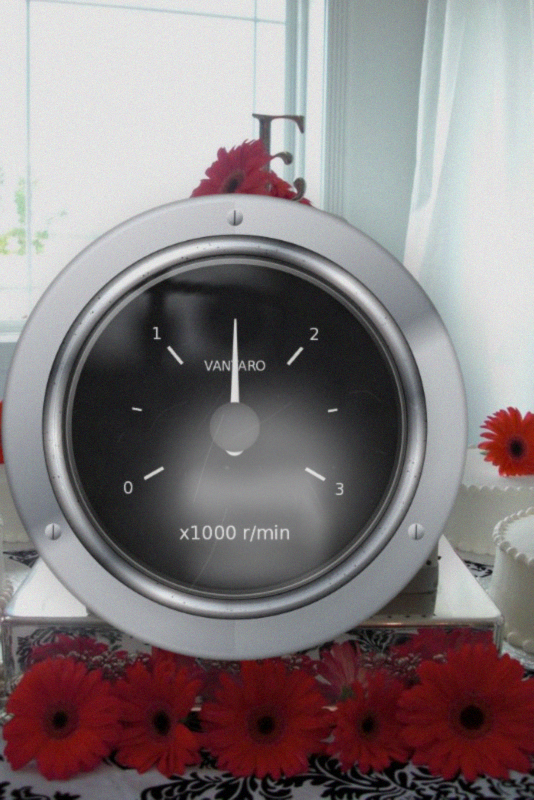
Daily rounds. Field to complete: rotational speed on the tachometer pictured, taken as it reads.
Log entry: 1500 rpm
